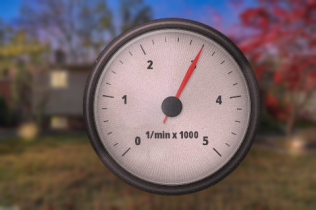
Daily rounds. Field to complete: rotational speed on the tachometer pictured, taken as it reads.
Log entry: 3000 rpm
